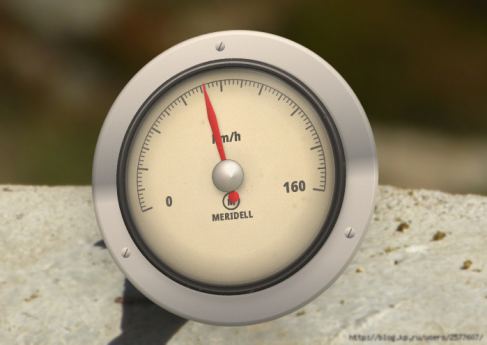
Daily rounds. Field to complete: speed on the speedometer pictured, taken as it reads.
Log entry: 72 km/h
